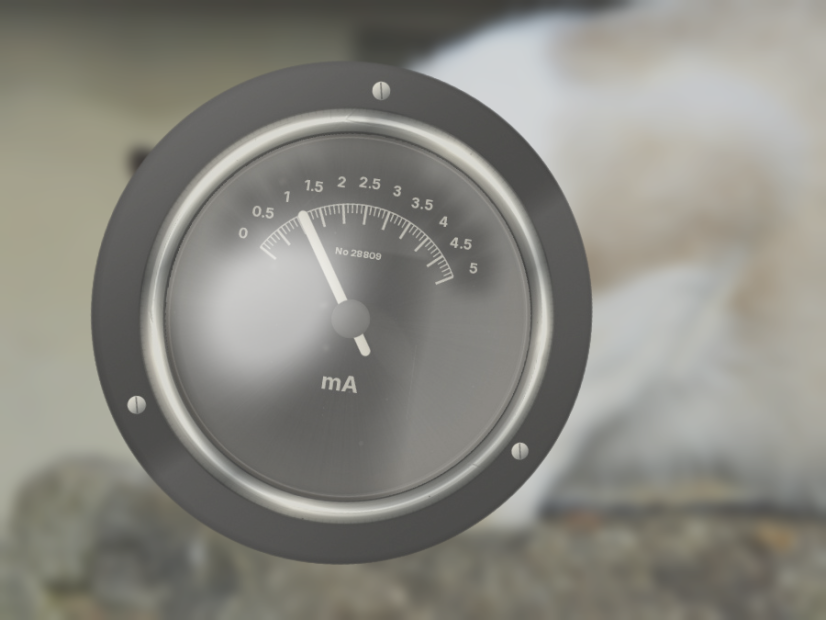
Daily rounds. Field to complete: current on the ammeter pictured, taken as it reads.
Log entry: 1.1 mA
